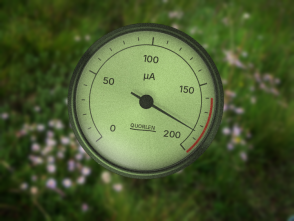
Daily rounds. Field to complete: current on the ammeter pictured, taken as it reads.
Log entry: 185 µA
